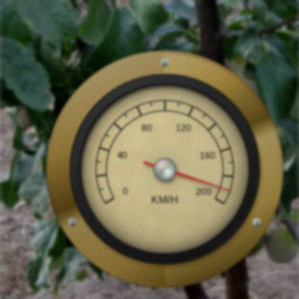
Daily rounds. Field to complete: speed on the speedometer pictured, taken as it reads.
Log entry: 190 km/h
